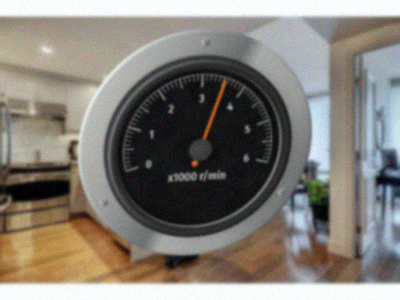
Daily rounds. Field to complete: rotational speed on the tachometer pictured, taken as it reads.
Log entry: 3500 rpm
